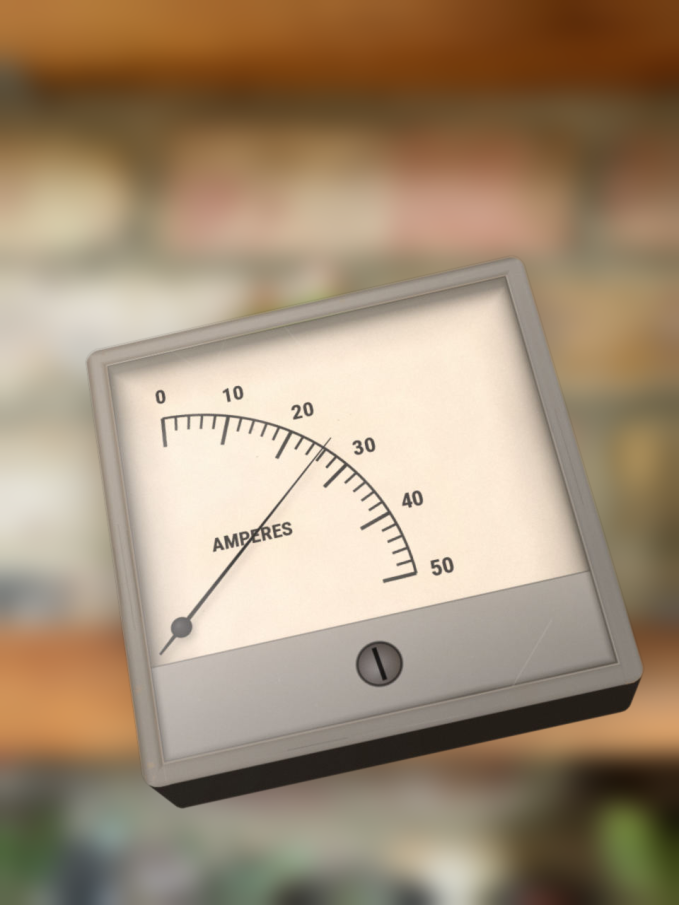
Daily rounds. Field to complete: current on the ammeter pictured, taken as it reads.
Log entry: 26 A
